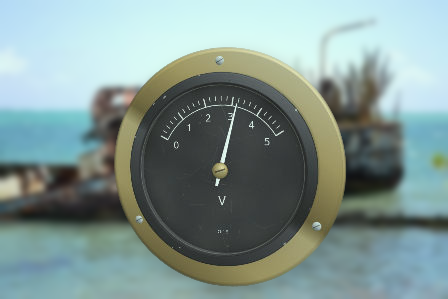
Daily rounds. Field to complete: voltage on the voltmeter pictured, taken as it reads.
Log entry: 3.2 V
